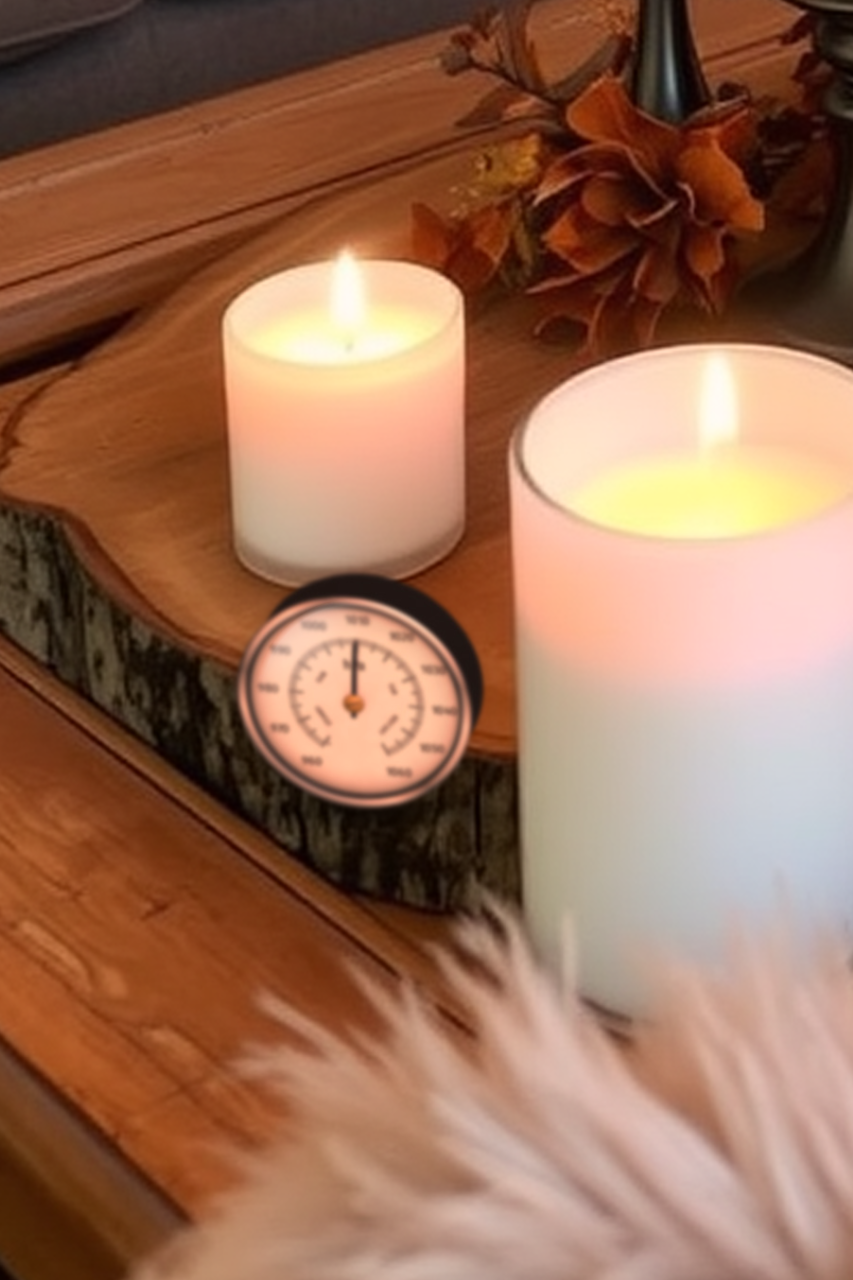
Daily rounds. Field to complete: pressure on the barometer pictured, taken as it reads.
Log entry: 1010 hPa
